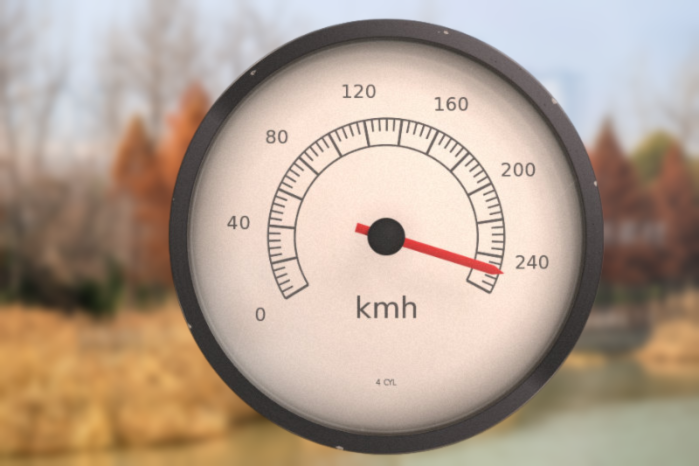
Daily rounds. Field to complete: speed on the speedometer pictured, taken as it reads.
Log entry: 248 km/h
